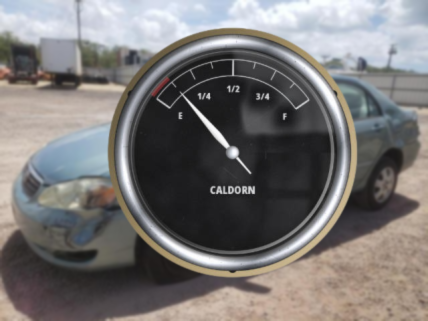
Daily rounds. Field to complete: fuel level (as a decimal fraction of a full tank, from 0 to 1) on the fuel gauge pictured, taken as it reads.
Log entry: 0.125
